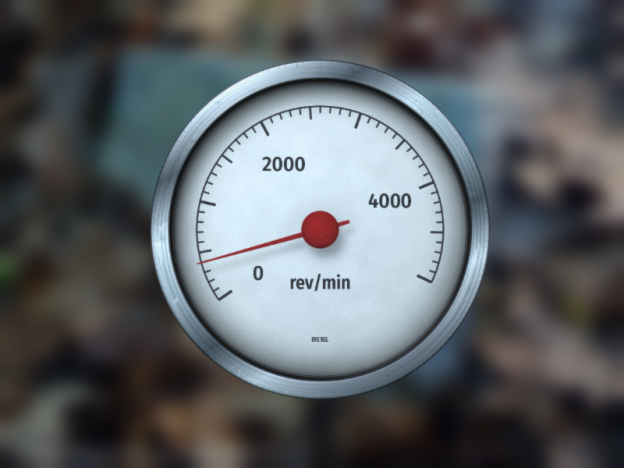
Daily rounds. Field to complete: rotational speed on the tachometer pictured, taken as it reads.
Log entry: 400 rpm
